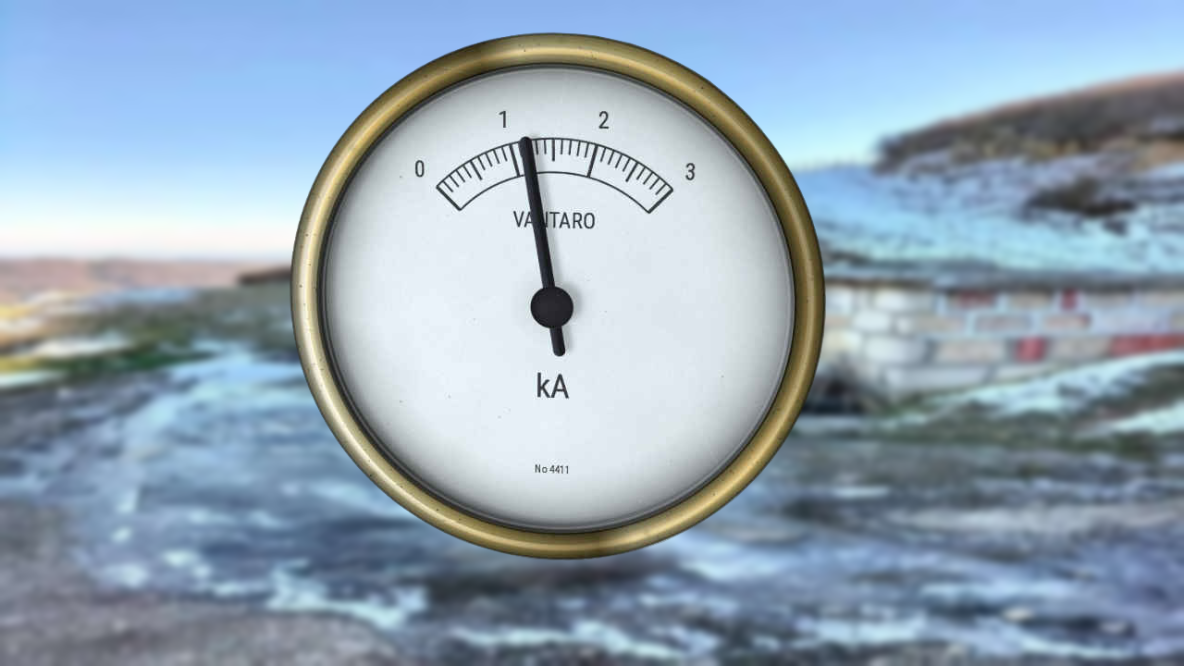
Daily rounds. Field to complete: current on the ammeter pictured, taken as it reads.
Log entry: 1.2 kA
